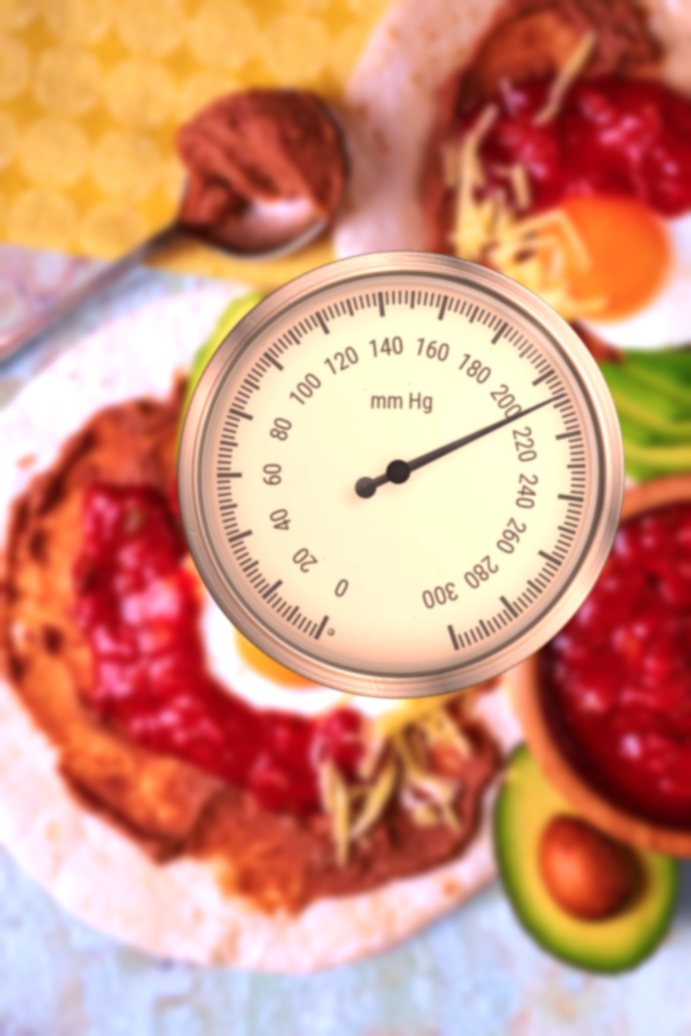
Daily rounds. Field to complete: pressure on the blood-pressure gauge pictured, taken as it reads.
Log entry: 208 mmHg
